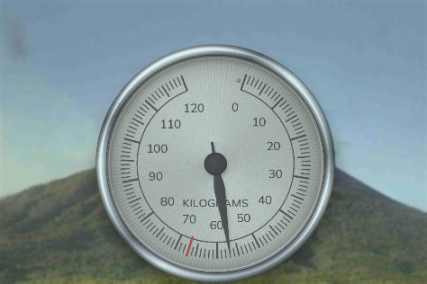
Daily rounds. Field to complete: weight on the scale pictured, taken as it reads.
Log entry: 57 kg
